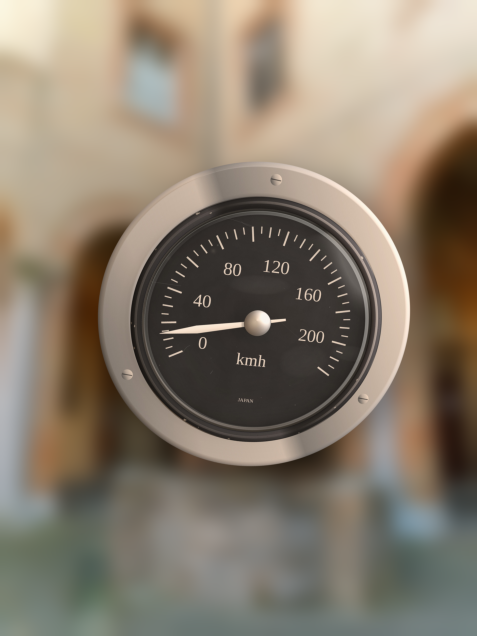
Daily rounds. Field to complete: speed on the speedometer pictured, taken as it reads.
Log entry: 15 km/h
